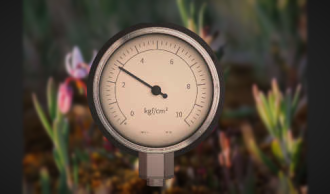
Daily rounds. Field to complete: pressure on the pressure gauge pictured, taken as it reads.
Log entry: 2.8 kg/cm²
